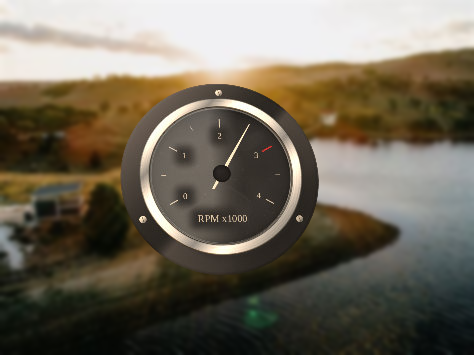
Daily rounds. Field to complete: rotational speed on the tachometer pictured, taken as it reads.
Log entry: 2500 rpm
